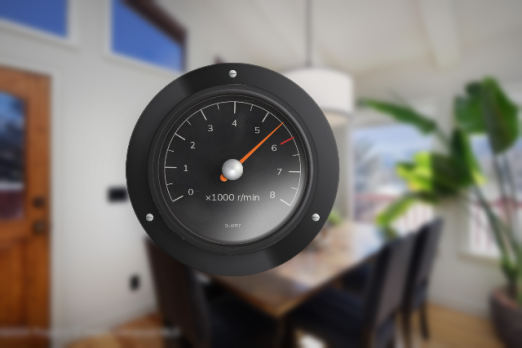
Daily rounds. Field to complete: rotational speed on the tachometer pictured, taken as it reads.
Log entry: 5500 rpm
